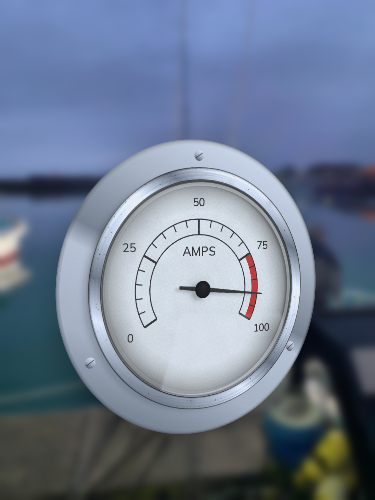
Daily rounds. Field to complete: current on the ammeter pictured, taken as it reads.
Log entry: 90 A
